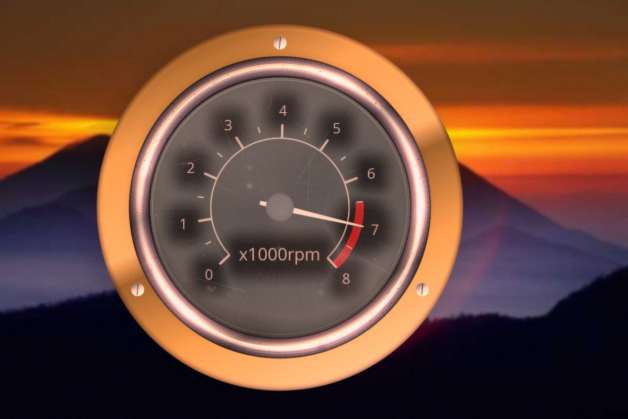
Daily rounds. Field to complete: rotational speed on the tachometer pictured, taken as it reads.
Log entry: 7000 rpm
